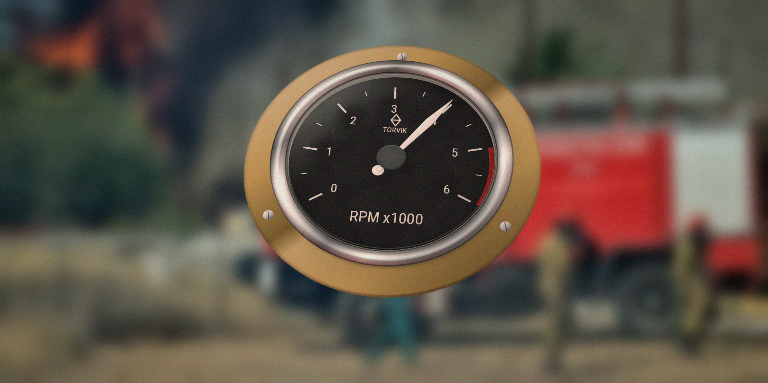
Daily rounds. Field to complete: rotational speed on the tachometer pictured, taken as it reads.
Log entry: 4000 rpm
